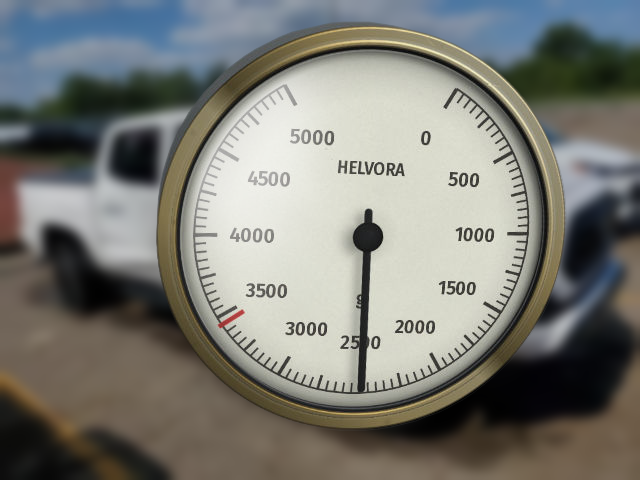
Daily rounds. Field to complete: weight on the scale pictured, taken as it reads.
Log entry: 2500 g
